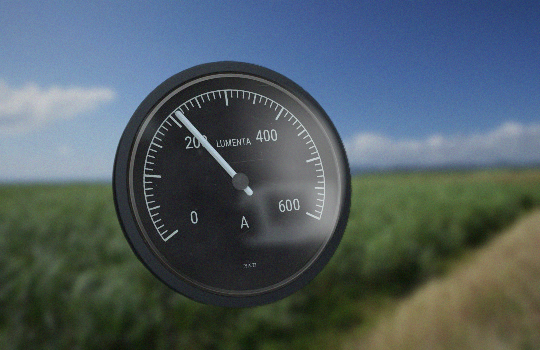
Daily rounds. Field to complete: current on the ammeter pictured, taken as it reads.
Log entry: 210 A
